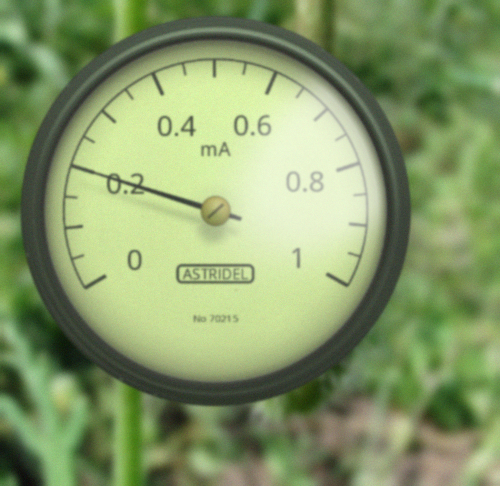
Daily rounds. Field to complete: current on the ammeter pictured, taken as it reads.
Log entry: 0.2 mA
